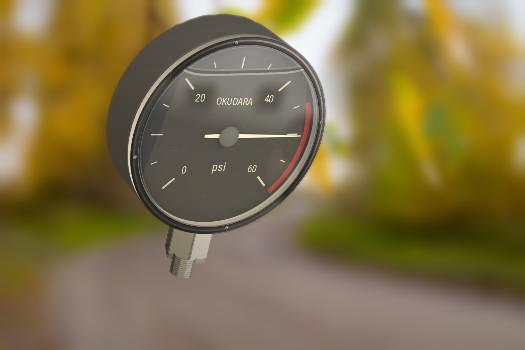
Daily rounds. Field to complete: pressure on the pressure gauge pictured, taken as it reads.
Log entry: 50 psi
